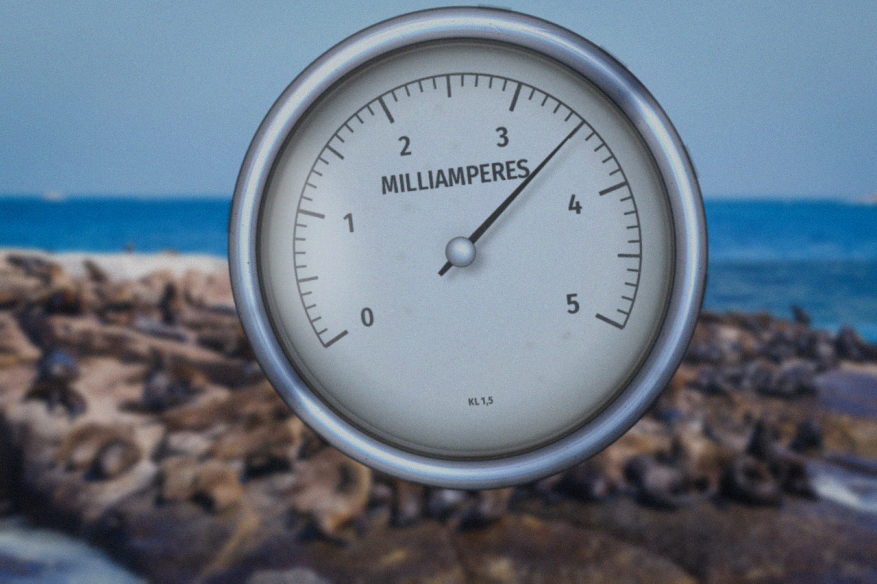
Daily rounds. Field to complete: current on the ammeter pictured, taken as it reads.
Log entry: 3.5 mA
